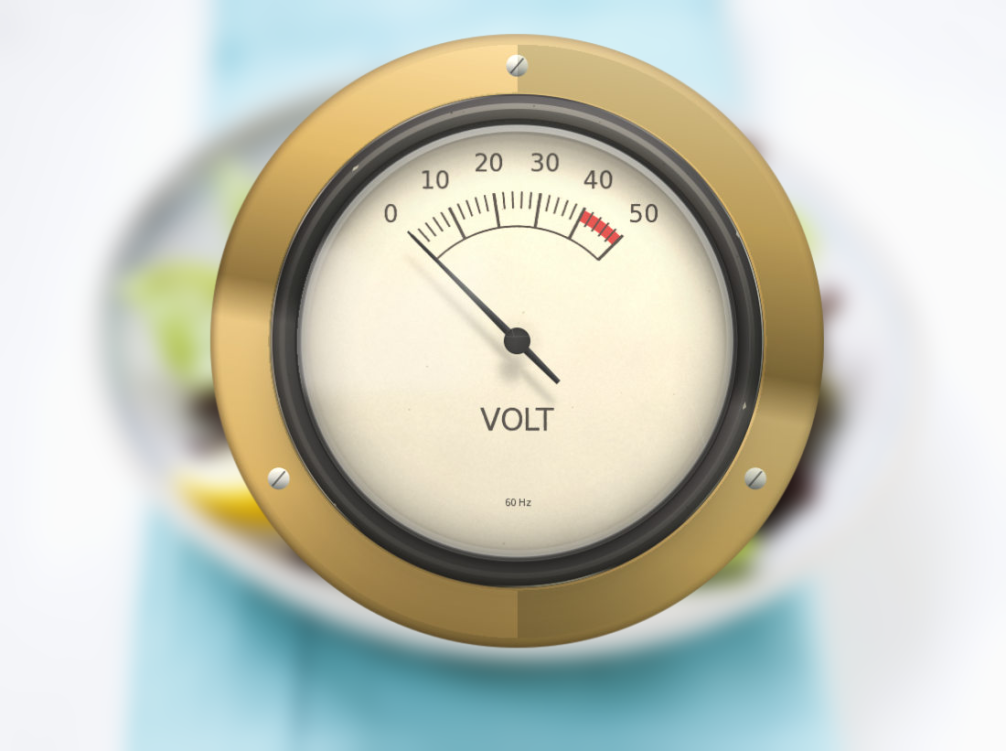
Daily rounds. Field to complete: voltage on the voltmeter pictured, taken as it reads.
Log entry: 0 V
